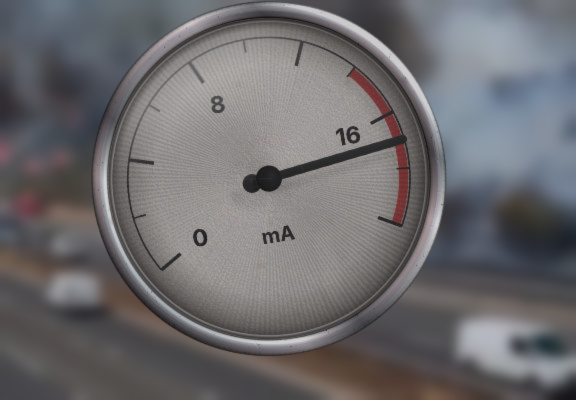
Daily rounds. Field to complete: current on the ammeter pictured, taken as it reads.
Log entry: 17 mA
